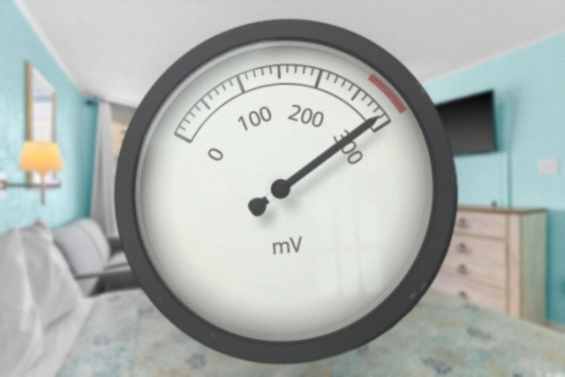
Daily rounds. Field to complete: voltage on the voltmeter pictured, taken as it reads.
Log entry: 290 mV
